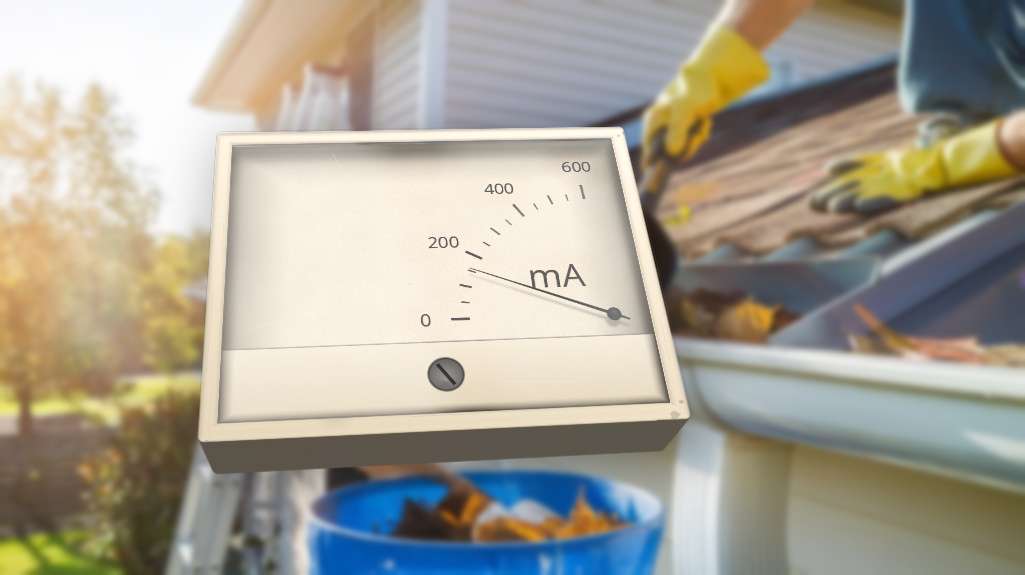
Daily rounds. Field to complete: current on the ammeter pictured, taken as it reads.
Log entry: 150 mA
